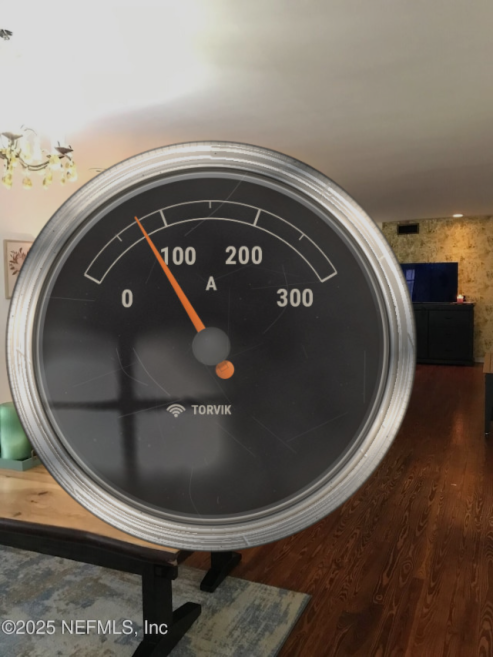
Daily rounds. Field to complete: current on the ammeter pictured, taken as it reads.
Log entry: 75 A
